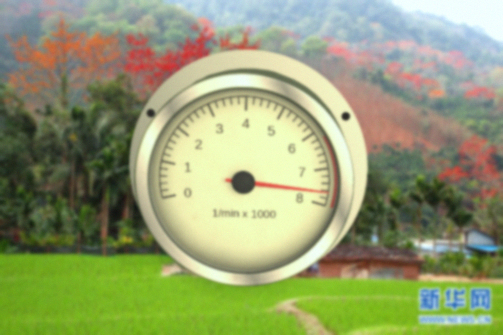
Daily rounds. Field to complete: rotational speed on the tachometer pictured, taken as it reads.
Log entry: 7600 rpm
